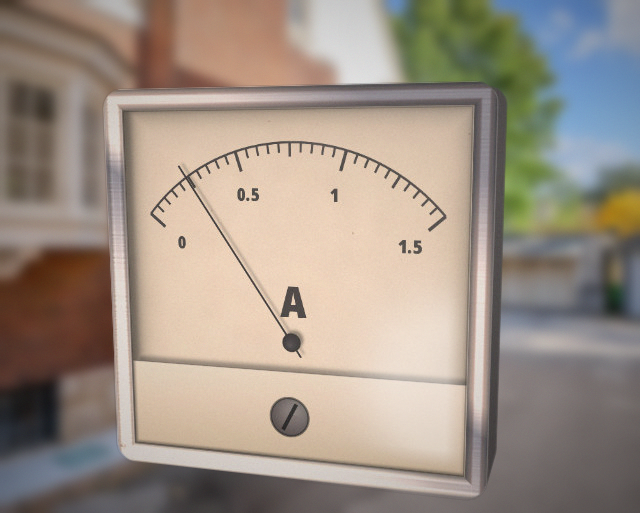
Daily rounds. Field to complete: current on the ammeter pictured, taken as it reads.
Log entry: 0.25 A
